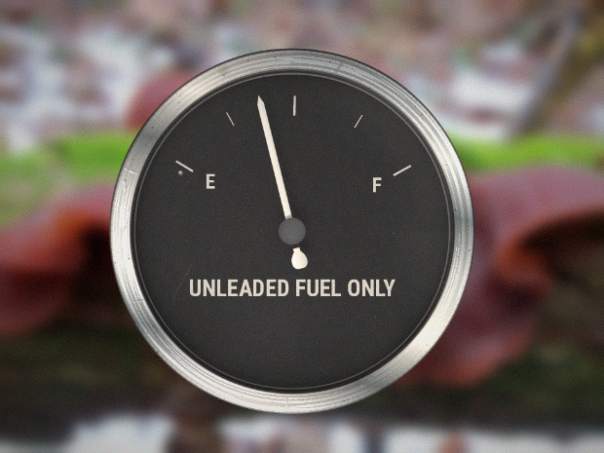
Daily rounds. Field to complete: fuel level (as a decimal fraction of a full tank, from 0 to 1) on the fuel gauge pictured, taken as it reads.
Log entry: 0.375
